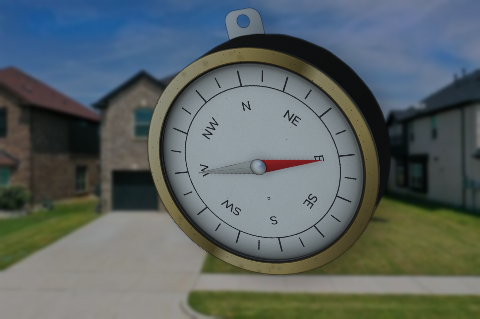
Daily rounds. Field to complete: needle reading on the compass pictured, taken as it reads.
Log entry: 90 °
